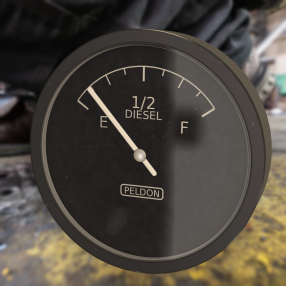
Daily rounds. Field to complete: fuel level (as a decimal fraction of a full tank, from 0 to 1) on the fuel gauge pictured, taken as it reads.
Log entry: 0.125
